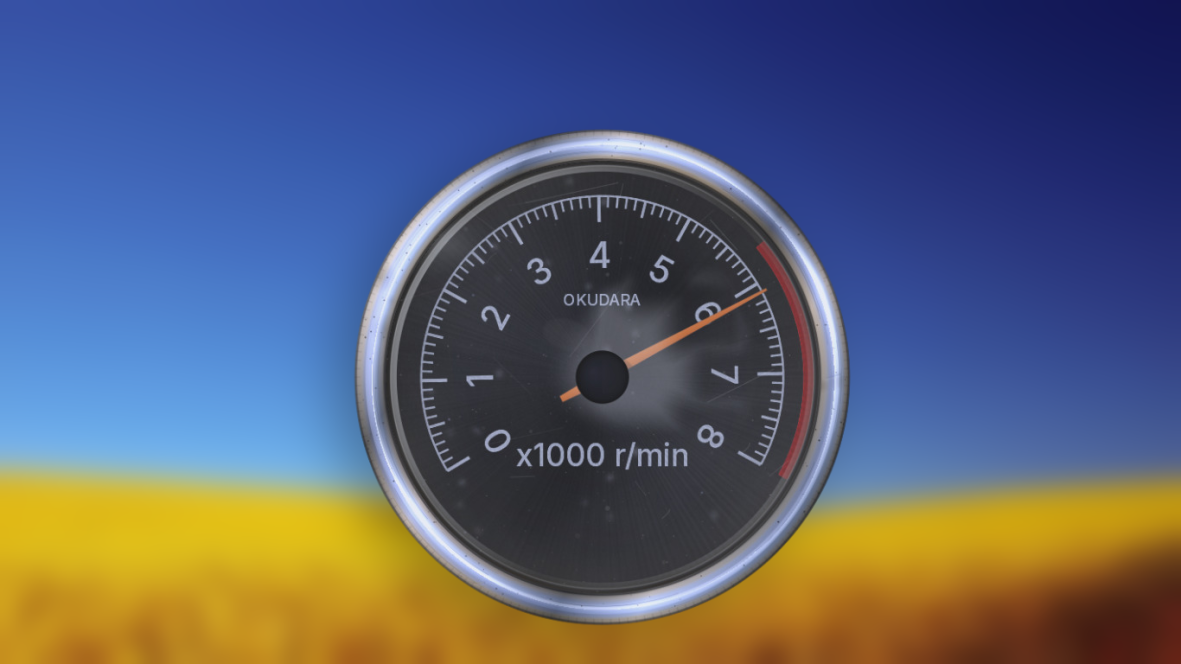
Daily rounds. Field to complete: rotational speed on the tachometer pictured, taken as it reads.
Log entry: 6100 rpm
